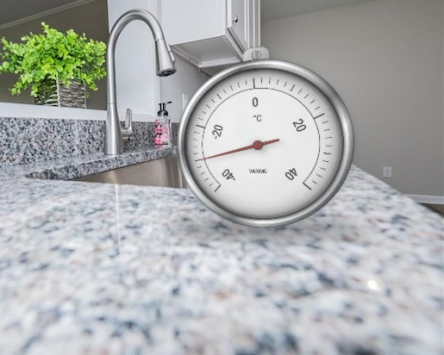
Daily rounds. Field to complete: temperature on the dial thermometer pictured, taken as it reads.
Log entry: -30 °C
